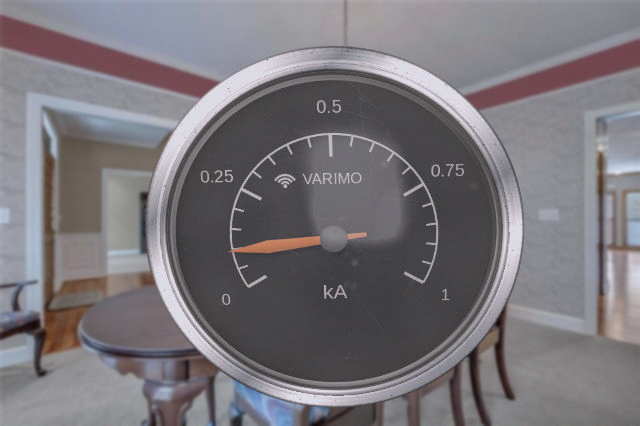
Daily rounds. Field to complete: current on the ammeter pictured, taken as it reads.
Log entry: 0.1 kA
